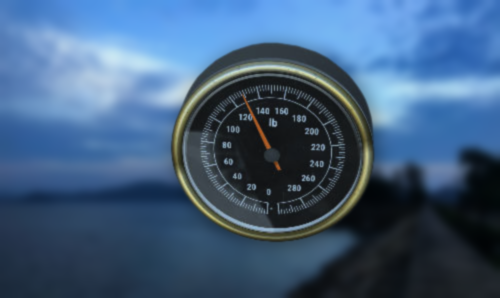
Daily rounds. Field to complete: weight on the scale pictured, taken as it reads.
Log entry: 130 lb
